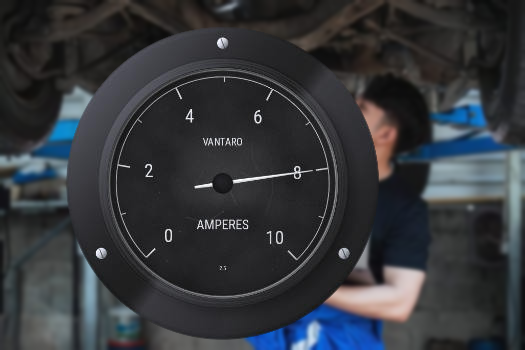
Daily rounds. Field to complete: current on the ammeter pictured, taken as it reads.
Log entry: 8 A
